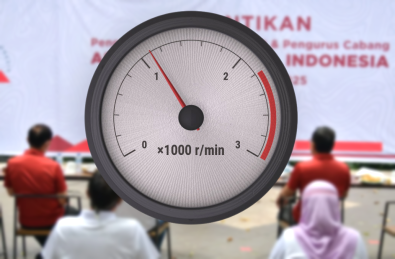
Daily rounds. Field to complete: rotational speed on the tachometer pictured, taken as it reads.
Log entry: 1100 rpm
